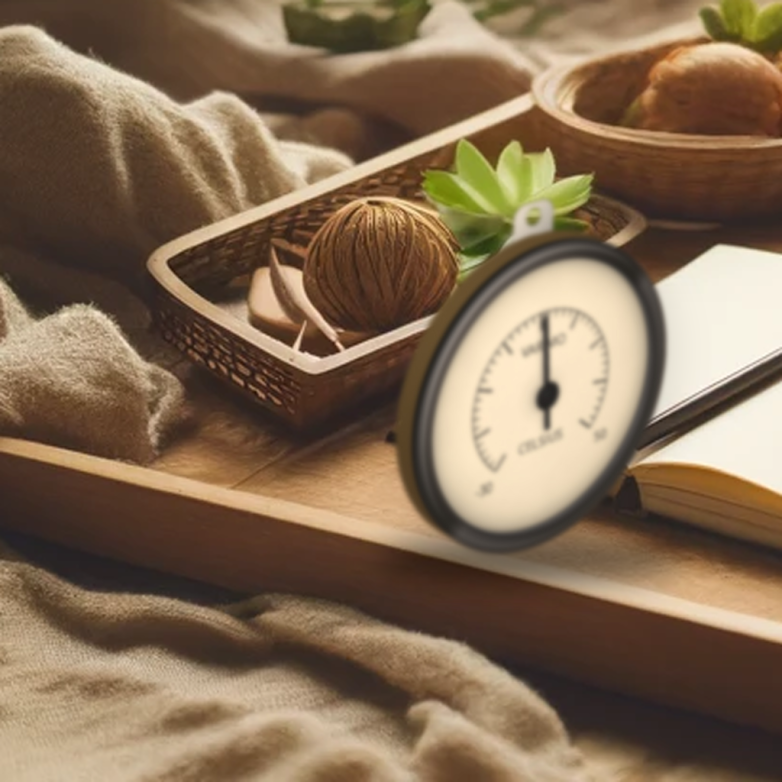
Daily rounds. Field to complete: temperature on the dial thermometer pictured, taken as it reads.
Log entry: 10 °C
